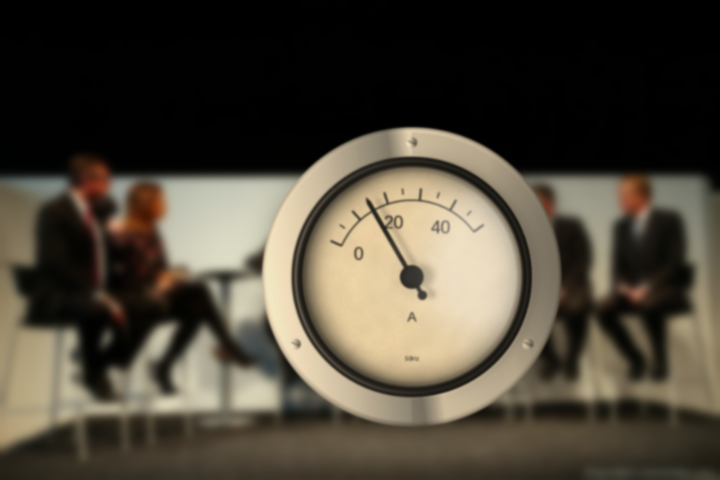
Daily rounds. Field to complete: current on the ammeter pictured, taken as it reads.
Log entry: 15 A
